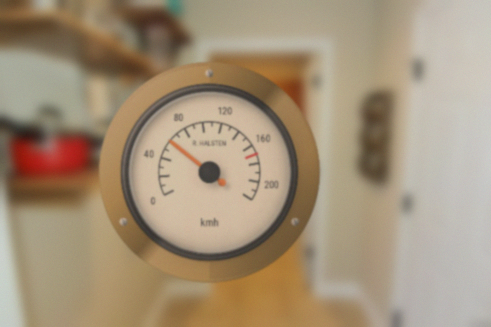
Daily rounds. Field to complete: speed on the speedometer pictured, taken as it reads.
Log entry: 60 km/h
